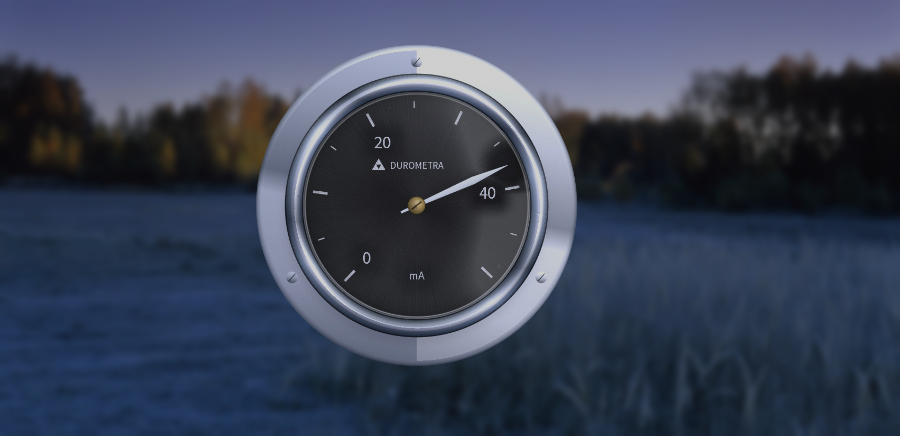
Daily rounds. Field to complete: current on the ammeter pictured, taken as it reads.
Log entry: 37.5 mA
